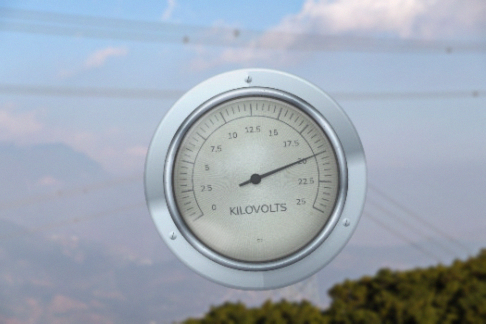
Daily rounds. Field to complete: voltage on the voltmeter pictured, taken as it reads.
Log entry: 20 kV
